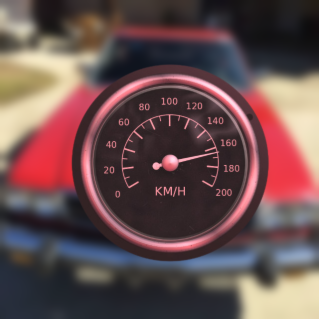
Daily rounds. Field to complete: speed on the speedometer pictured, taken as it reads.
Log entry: 165 km/h
